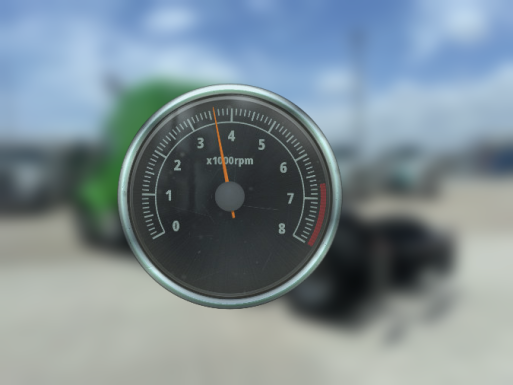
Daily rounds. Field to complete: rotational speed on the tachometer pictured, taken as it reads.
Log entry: 3600 rpm
